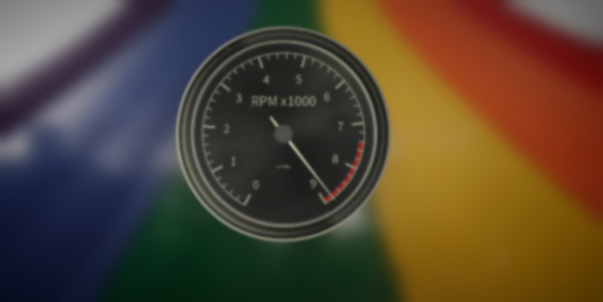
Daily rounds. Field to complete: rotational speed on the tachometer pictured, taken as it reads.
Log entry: 8800 rpm
